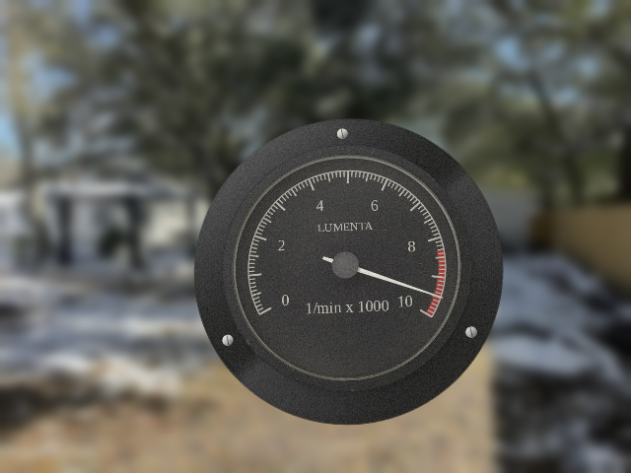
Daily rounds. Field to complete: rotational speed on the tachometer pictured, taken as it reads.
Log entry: 9500 rpm
